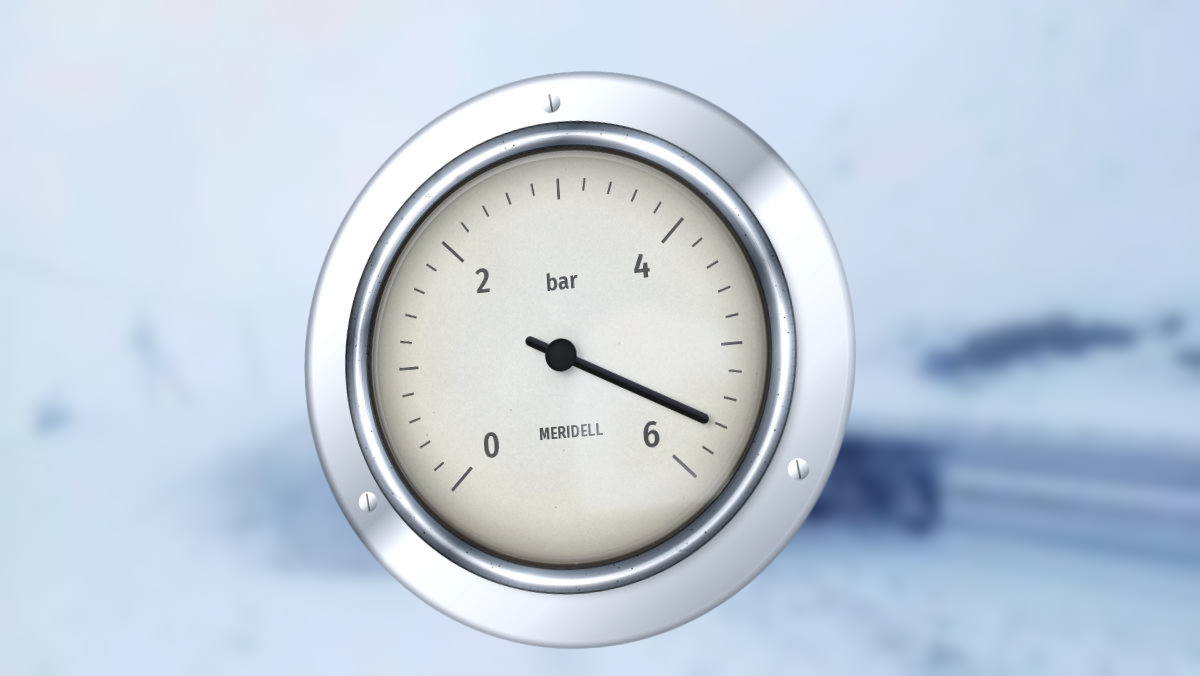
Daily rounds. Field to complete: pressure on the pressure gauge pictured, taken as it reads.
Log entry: 5.6 bar
